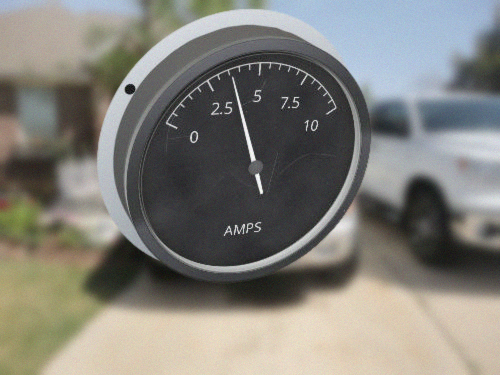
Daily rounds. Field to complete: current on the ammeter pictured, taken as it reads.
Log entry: 3.5 A
